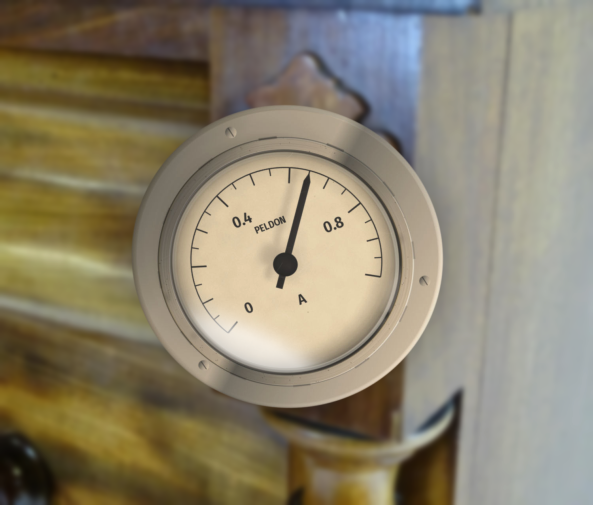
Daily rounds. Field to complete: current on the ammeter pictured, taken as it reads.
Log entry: 0.65 A
